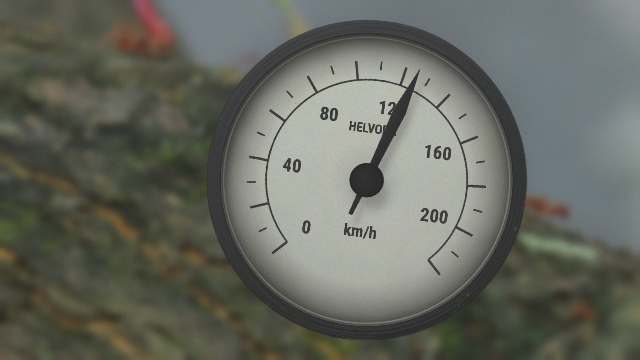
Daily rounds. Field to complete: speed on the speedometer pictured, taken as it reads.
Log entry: 125 km/h
